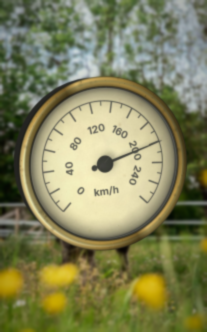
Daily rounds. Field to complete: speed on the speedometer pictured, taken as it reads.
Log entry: 200 km/h
